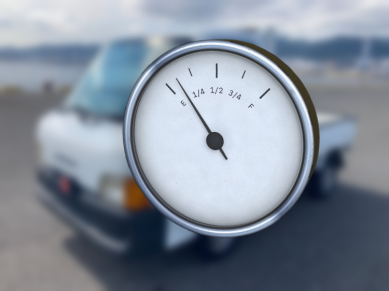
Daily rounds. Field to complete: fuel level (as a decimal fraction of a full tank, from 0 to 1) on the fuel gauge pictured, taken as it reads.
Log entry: 0.125
